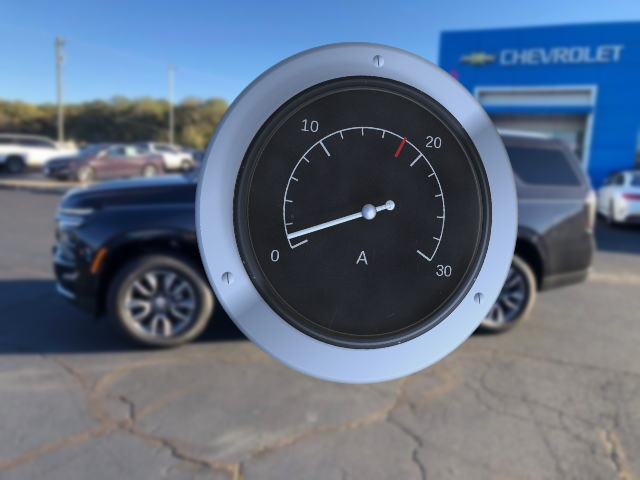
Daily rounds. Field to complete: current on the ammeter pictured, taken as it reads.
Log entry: 1 A
